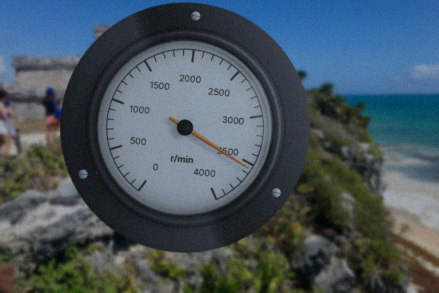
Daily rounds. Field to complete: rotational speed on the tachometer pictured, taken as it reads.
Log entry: 3550 rpm
